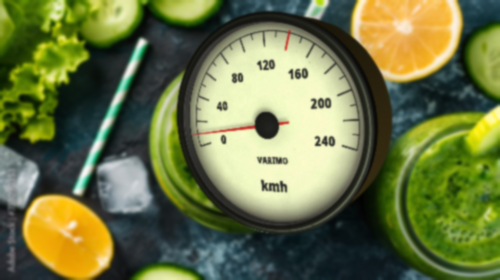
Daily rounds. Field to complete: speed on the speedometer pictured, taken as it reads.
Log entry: 10 km/h
